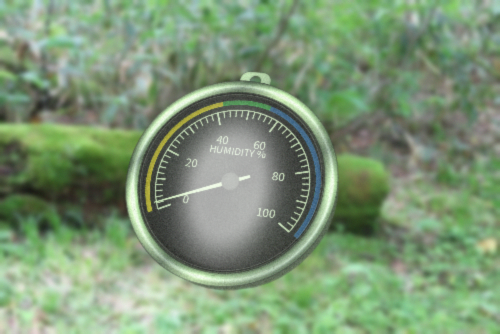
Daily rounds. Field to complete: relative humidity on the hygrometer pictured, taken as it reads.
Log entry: 2 %
